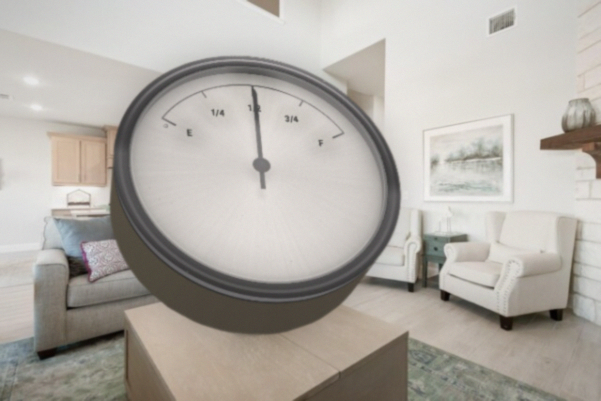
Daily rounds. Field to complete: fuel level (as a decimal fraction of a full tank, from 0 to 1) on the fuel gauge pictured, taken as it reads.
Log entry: 0.5
